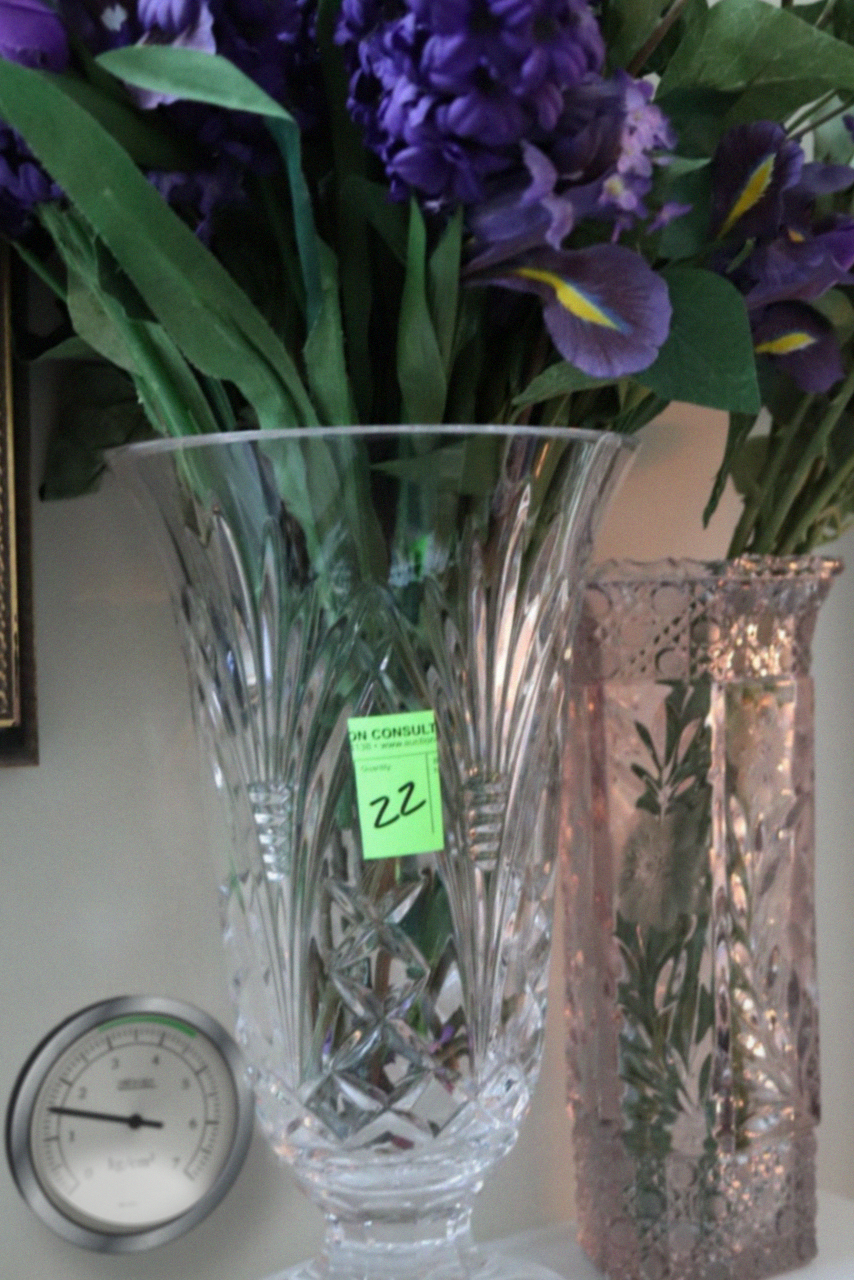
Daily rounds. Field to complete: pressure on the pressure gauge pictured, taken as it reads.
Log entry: 1.5 kg/cm²
